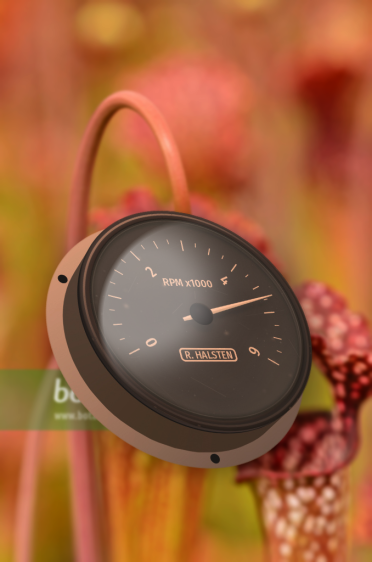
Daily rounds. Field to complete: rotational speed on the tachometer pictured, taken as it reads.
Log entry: 4750 rpm
